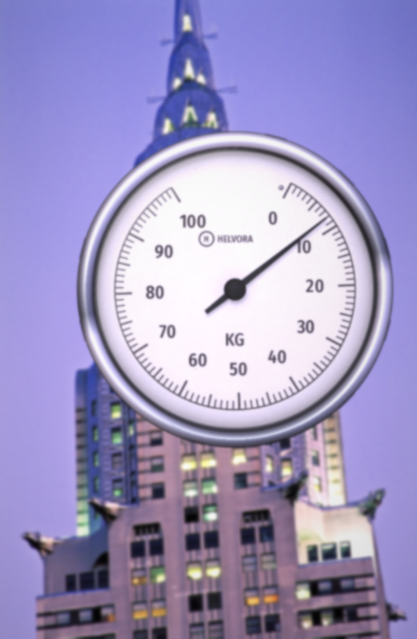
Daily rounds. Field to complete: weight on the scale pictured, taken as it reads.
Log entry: 8 kg
